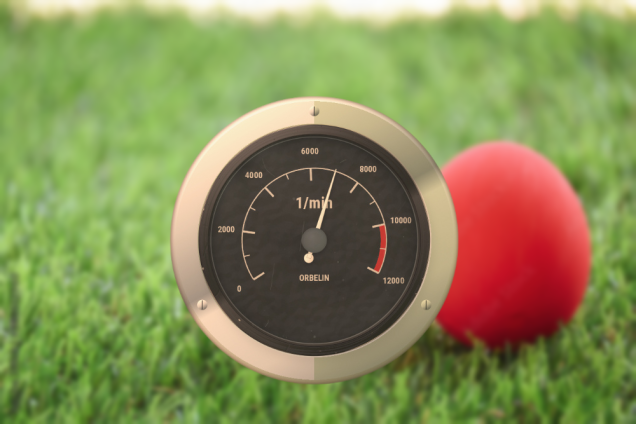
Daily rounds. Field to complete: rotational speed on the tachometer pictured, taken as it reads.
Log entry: 7000 rpm
